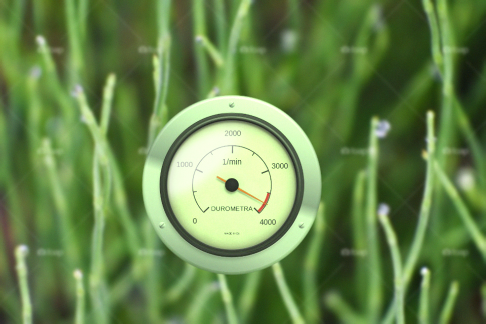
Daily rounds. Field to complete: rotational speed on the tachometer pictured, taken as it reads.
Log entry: 3750 rpm
